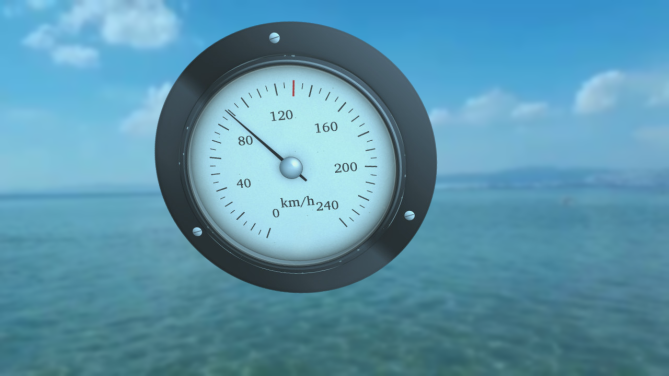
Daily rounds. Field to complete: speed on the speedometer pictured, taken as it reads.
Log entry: 90 km/h
